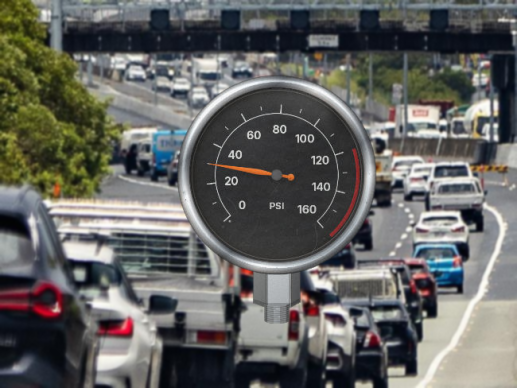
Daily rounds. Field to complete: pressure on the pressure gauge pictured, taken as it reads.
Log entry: 30 psi
